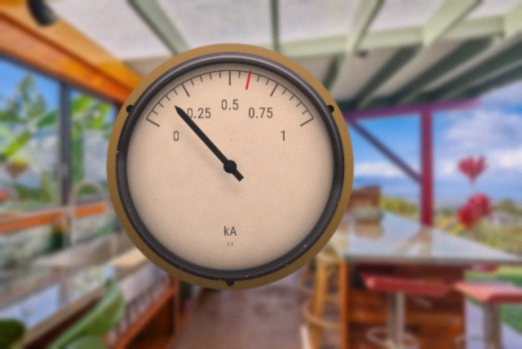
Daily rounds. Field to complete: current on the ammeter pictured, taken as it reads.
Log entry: 0.15 kA
